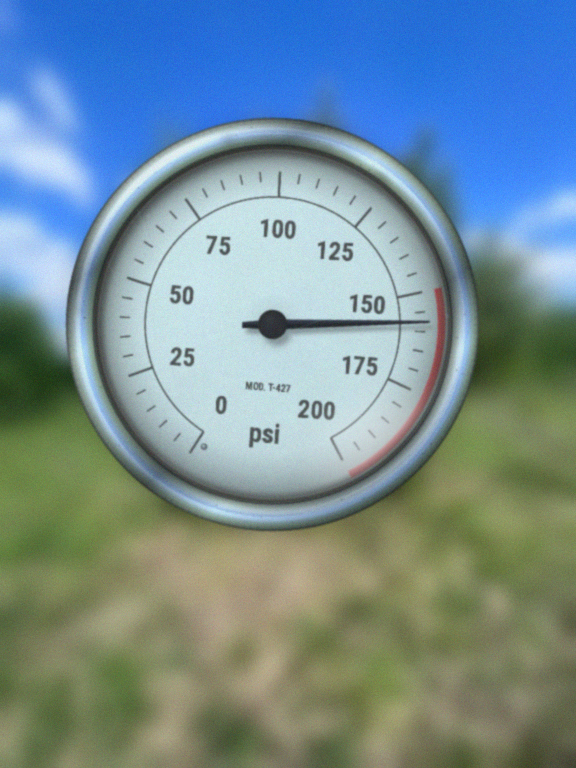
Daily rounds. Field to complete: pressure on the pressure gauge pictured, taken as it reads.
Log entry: 157.5 psi
